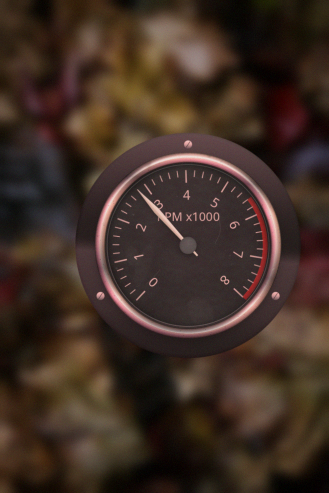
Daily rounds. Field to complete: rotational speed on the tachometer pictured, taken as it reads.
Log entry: 2800 rpm
